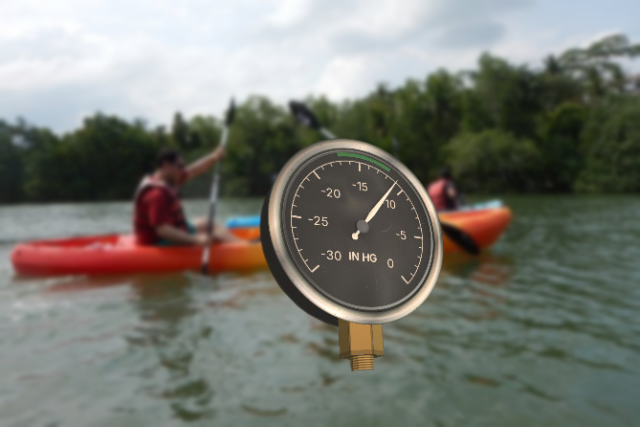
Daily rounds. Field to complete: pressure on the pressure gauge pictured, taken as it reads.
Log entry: -11 inHg
